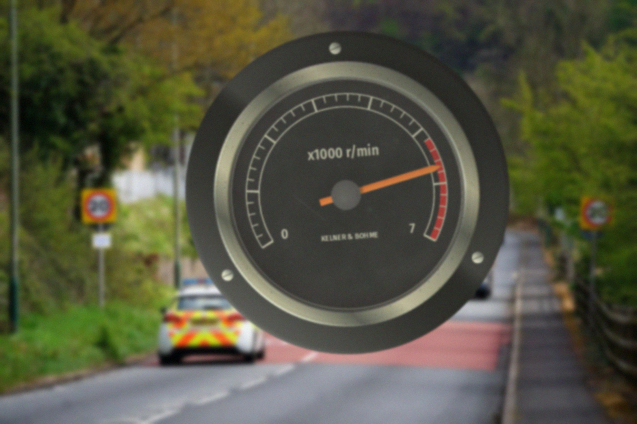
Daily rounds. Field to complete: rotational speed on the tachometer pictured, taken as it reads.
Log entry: 5700 rpm
